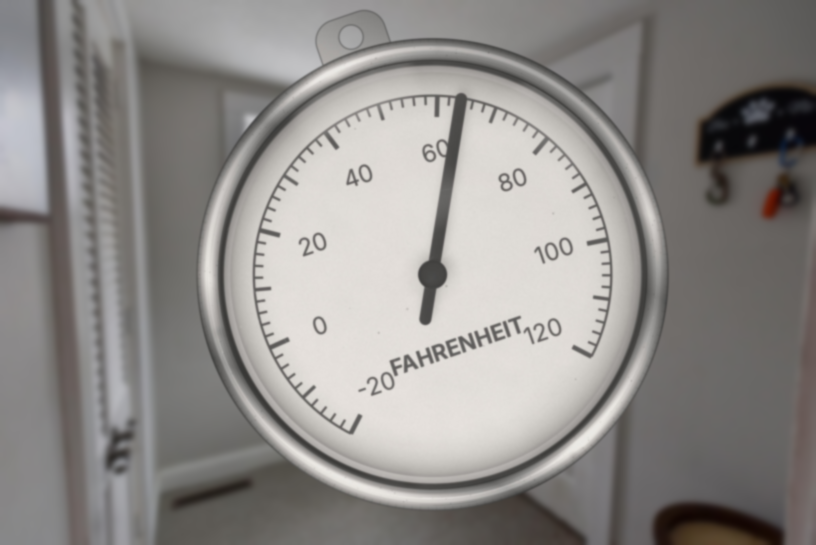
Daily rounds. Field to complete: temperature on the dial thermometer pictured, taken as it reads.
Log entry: 64 °F
